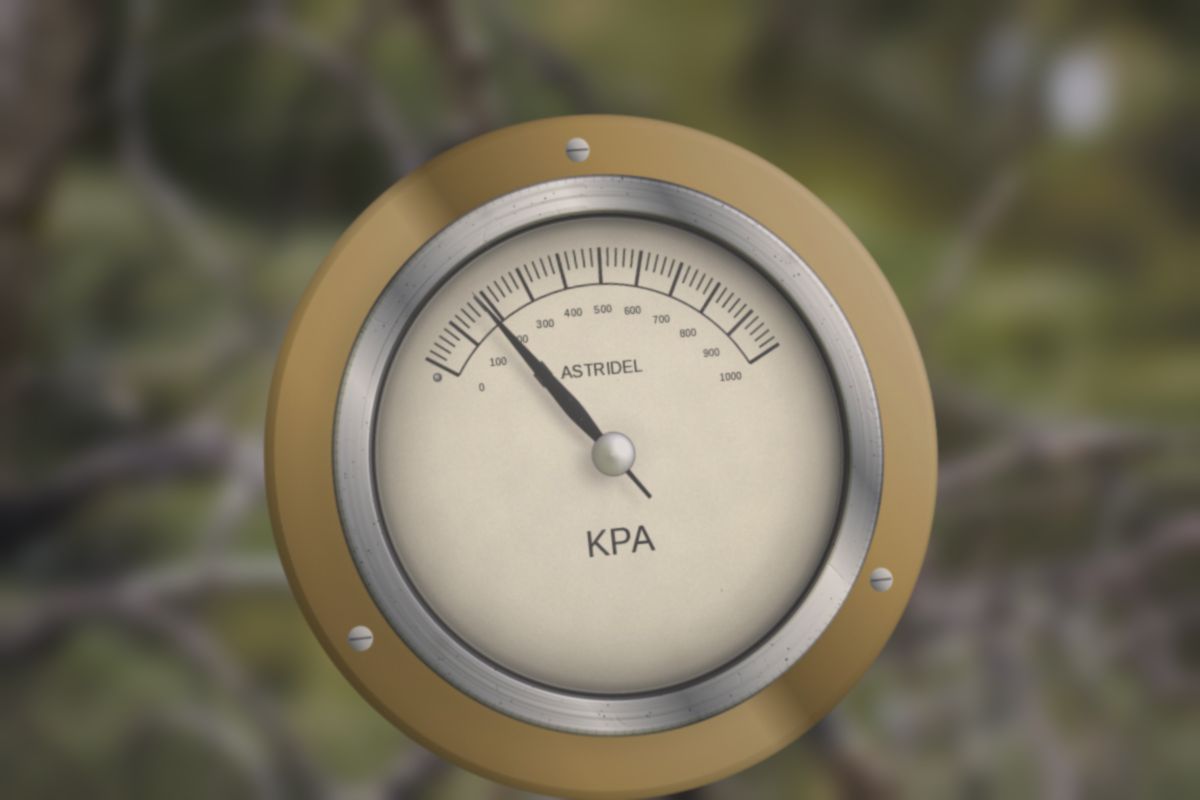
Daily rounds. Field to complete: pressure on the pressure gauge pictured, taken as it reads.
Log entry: 180 kPa
